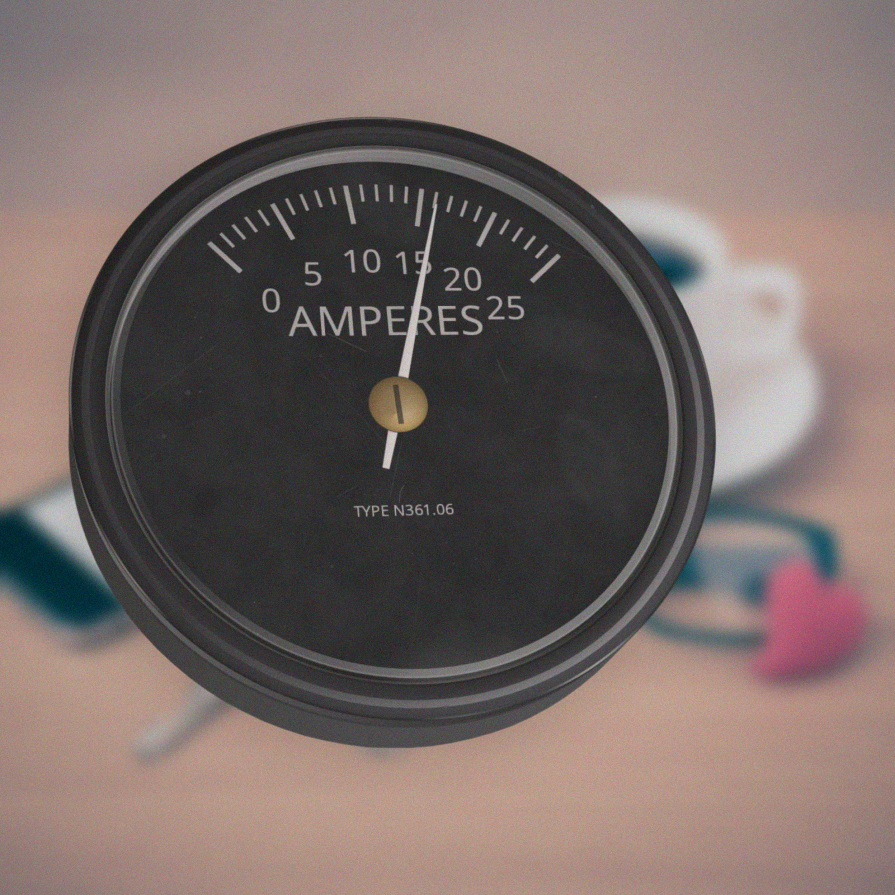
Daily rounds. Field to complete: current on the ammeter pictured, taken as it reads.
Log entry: 16 A
